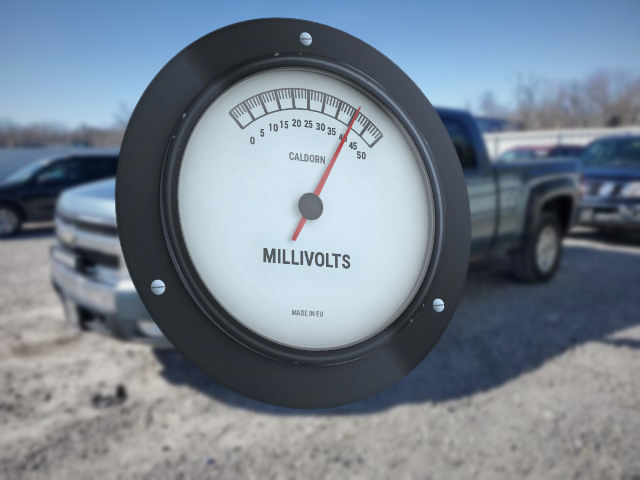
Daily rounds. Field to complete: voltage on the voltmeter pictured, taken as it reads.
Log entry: 40 mV
